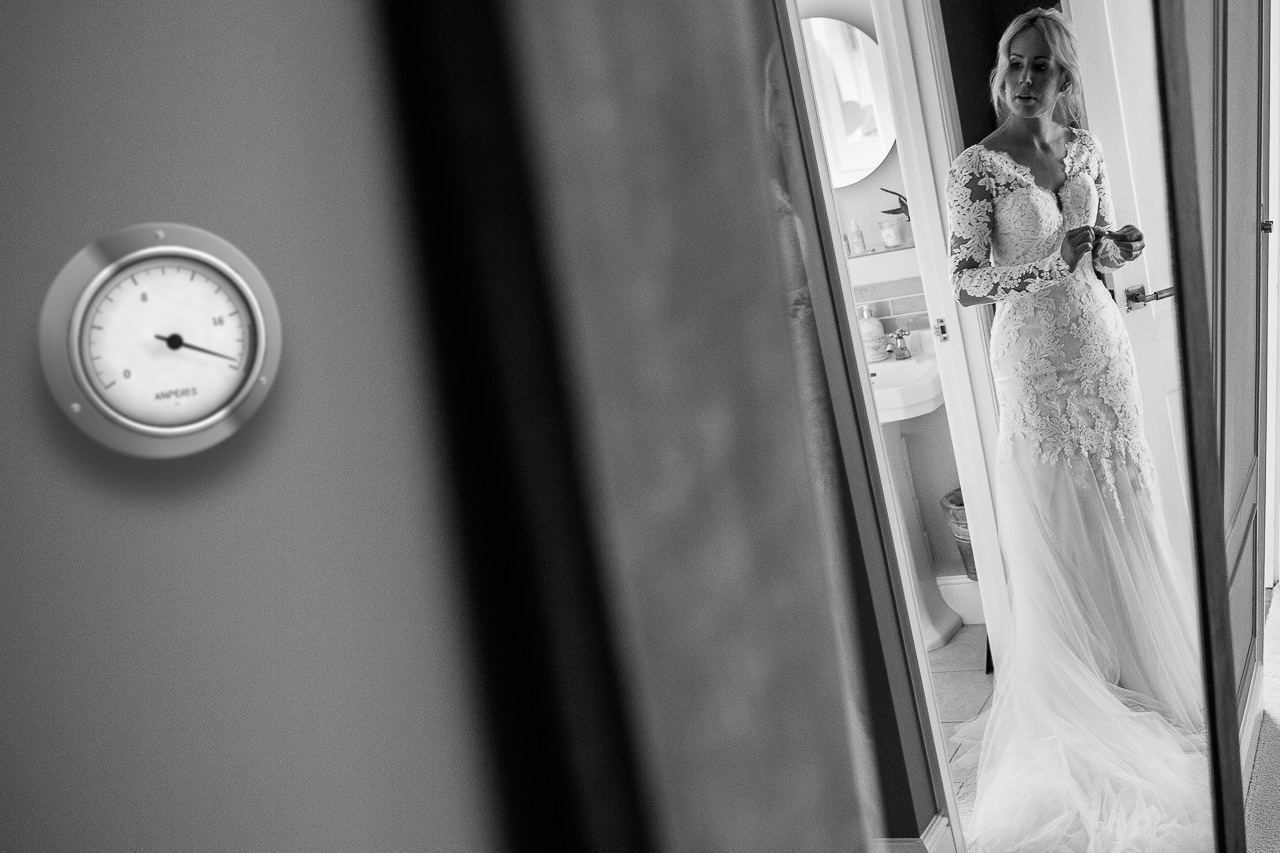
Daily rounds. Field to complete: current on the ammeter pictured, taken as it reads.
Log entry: 19.5 A
